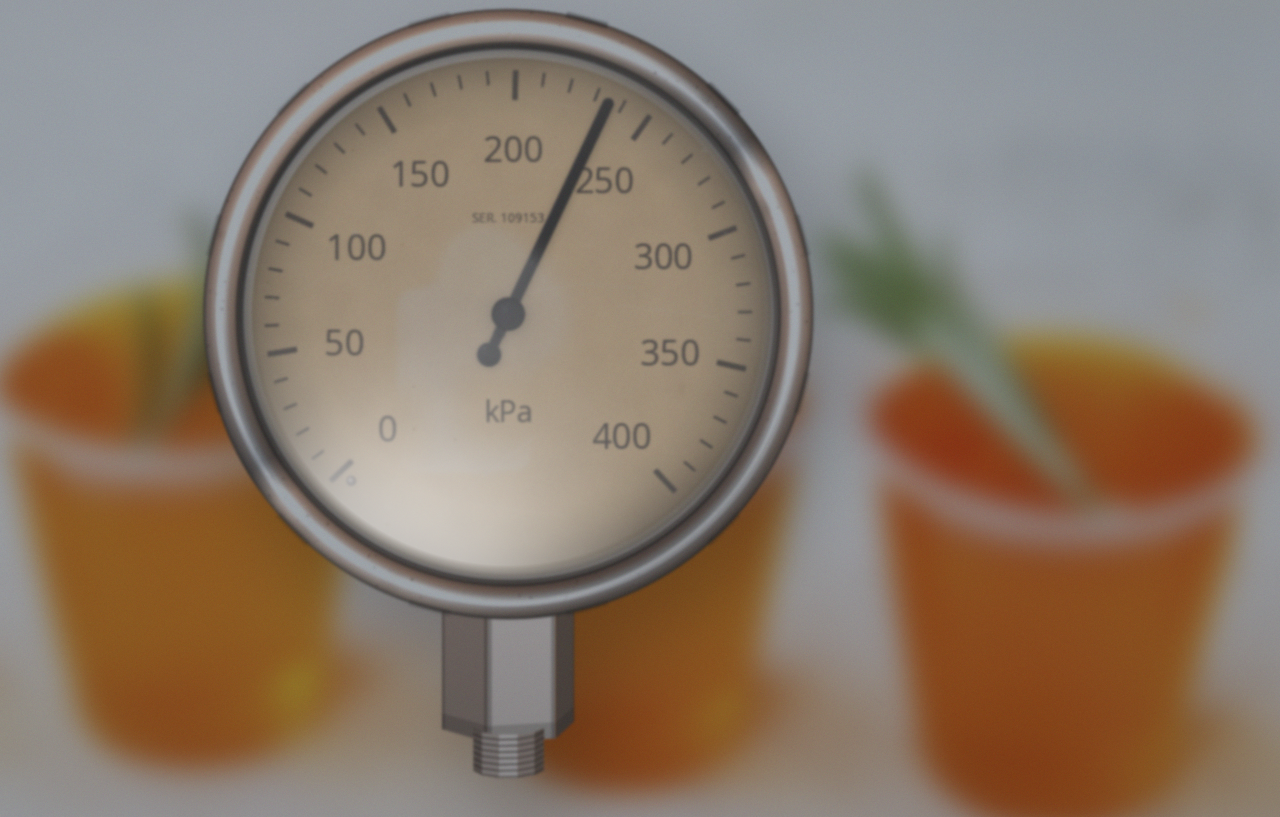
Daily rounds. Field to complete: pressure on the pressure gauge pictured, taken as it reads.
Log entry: 235 kPa
